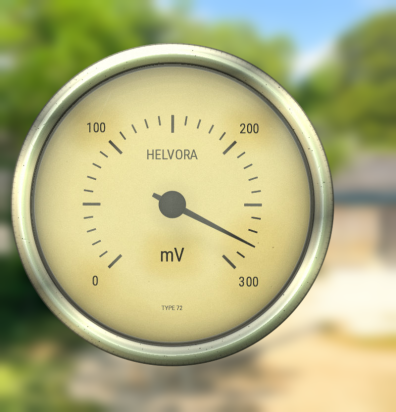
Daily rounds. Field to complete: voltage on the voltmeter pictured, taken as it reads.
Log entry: 280 mV
